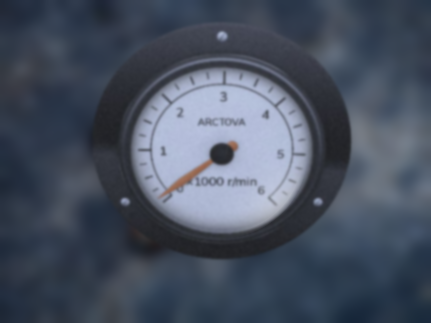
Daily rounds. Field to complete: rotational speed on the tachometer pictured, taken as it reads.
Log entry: 125 rpm
